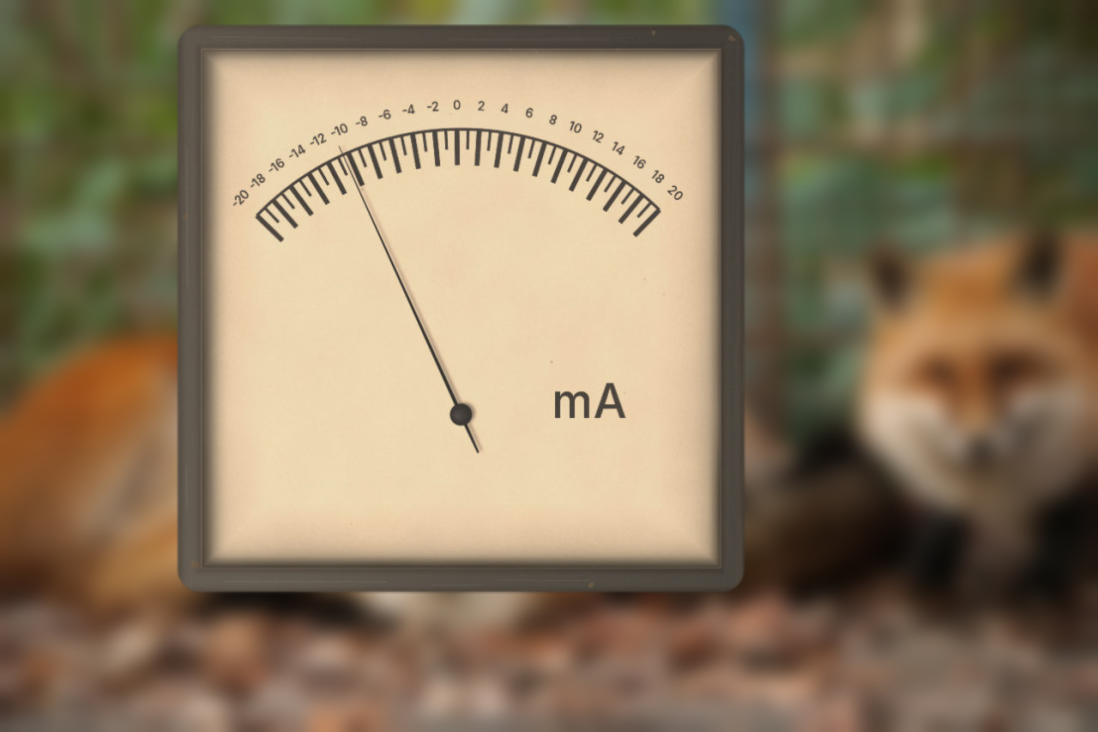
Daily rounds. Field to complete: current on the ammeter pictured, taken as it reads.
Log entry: -10.5 mA
